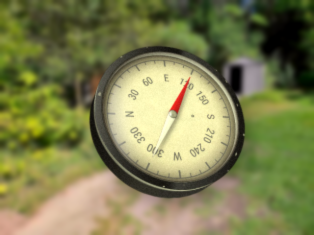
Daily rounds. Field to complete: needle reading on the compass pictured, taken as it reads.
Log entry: 120 °
